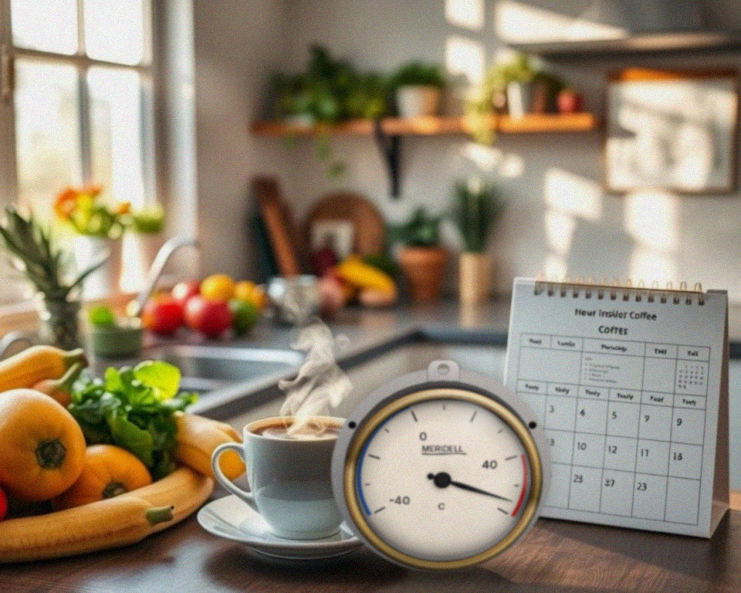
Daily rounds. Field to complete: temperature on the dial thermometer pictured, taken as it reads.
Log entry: 55 °C
